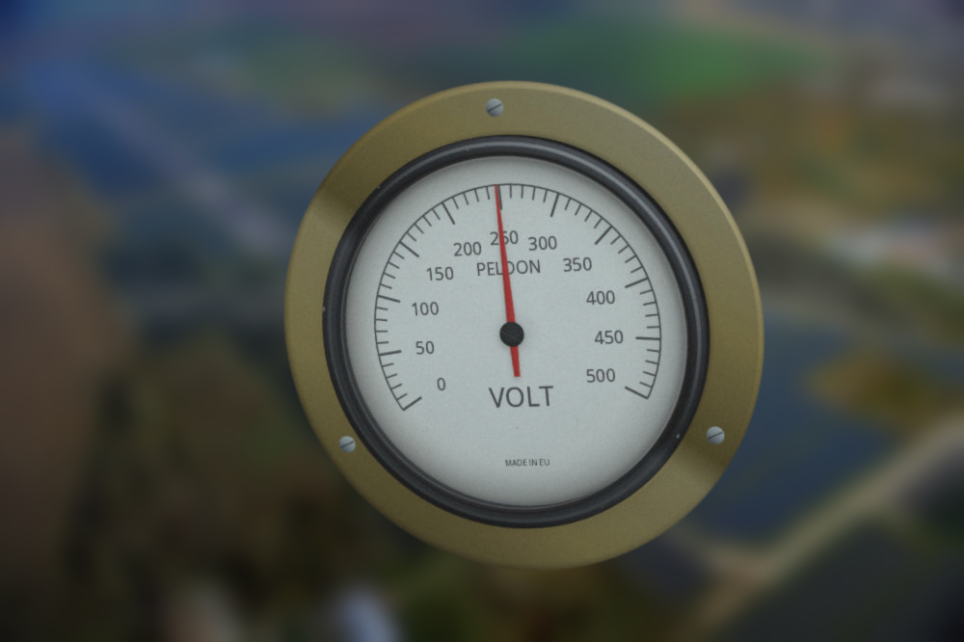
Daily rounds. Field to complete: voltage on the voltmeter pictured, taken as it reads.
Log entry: 250 V
